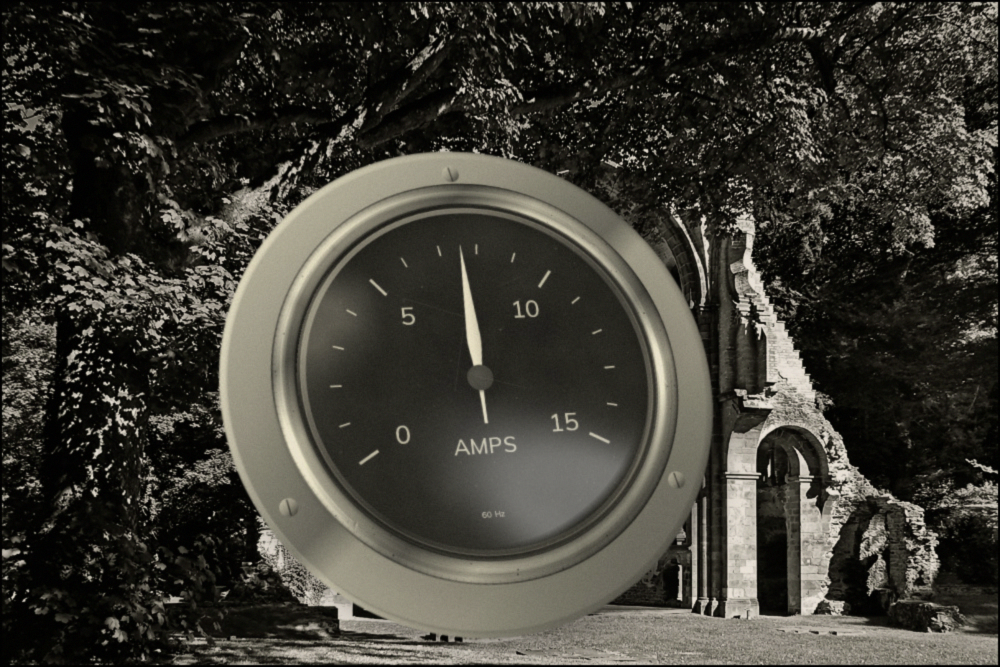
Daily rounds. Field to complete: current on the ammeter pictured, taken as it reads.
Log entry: 7.5 A
